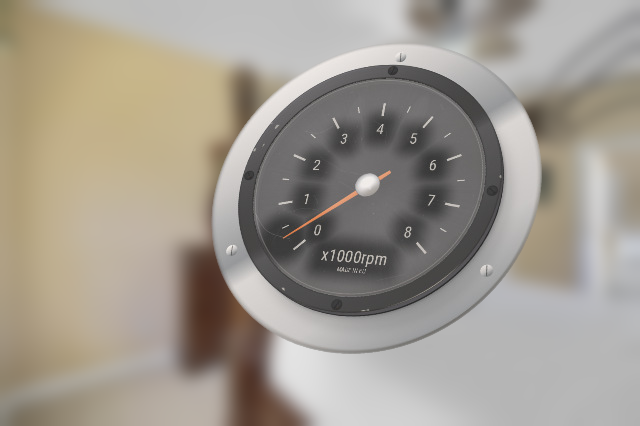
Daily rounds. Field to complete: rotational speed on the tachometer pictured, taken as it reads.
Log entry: 250 rpm
